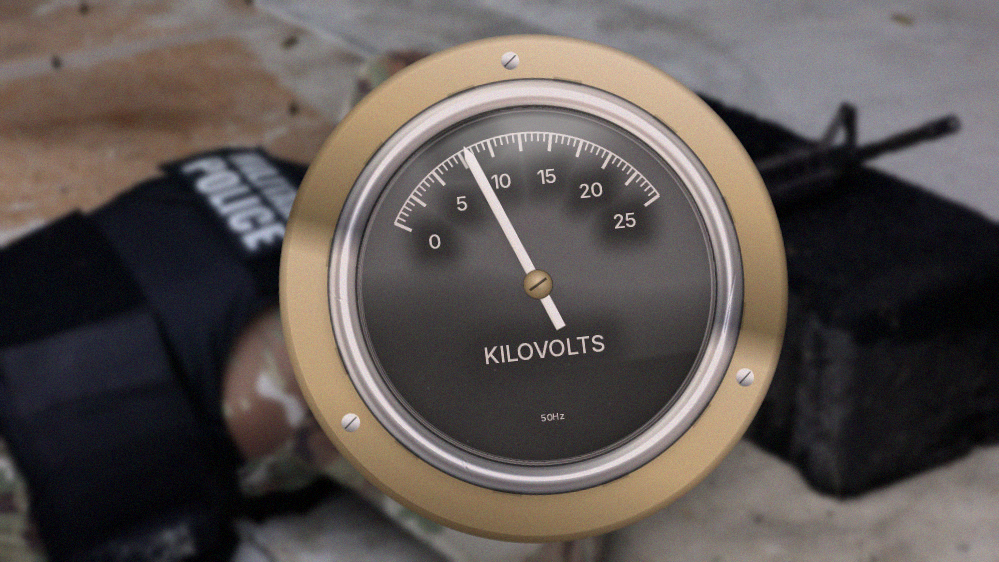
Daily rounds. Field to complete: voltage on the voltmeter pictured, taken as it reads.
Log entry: 8 kV
